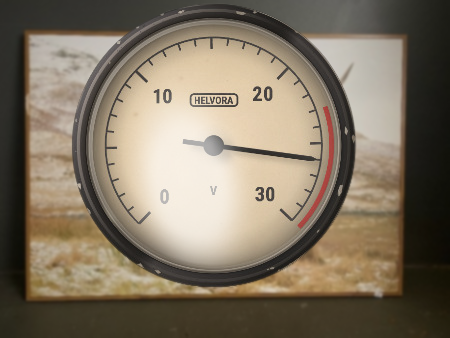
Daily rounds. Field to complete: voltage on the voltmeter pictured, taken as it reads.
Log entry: 26 V
